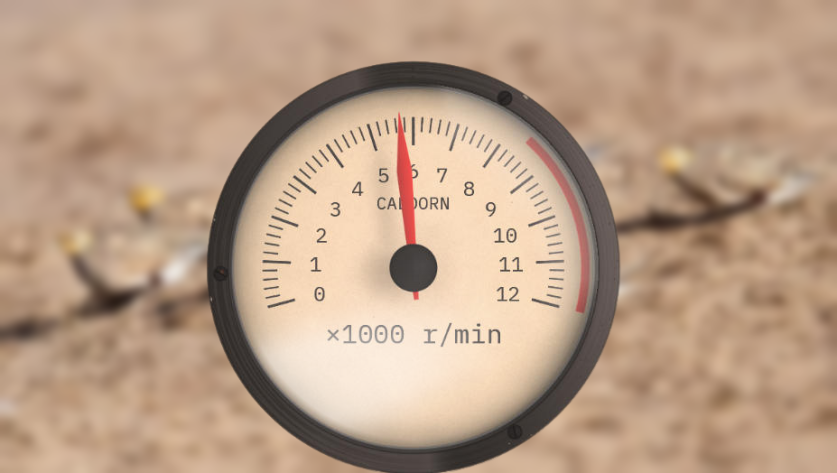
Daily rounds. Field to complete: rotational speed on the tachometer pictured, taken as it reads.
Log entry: 5700 rpm
